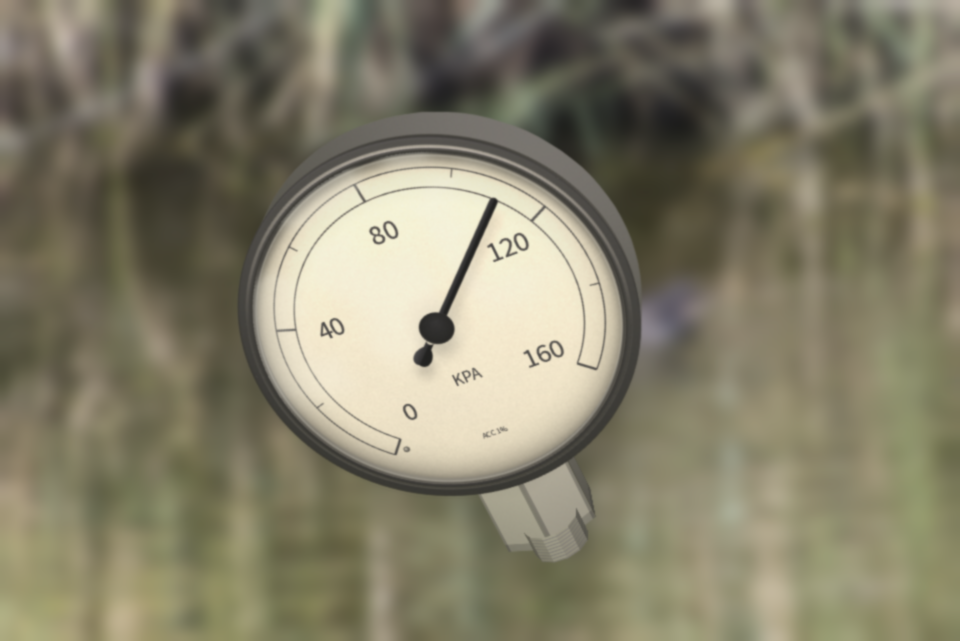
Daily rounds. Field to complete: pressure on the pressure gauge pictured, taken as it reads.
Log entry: 110 kPa
